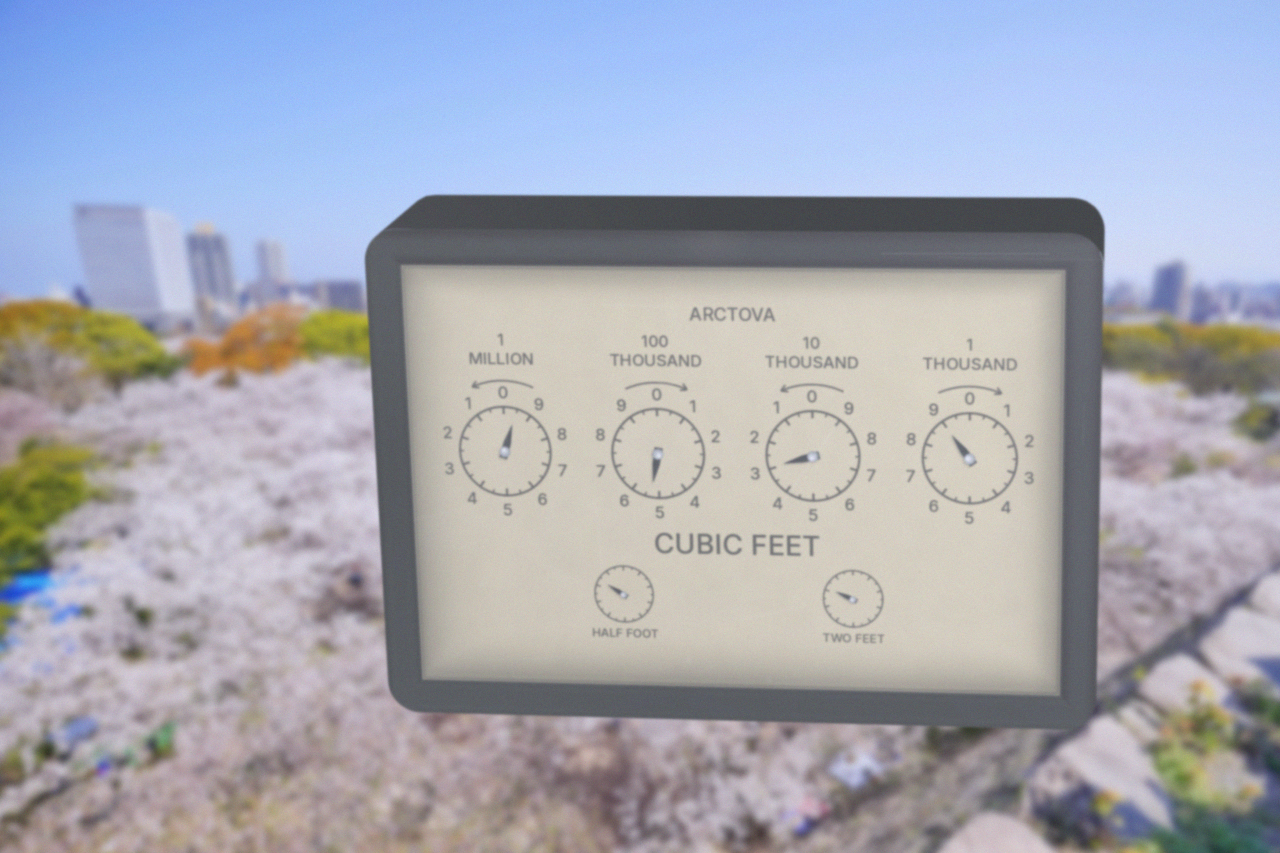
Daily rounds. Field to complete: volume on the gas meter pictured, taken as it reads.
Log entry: 952900 ft³
